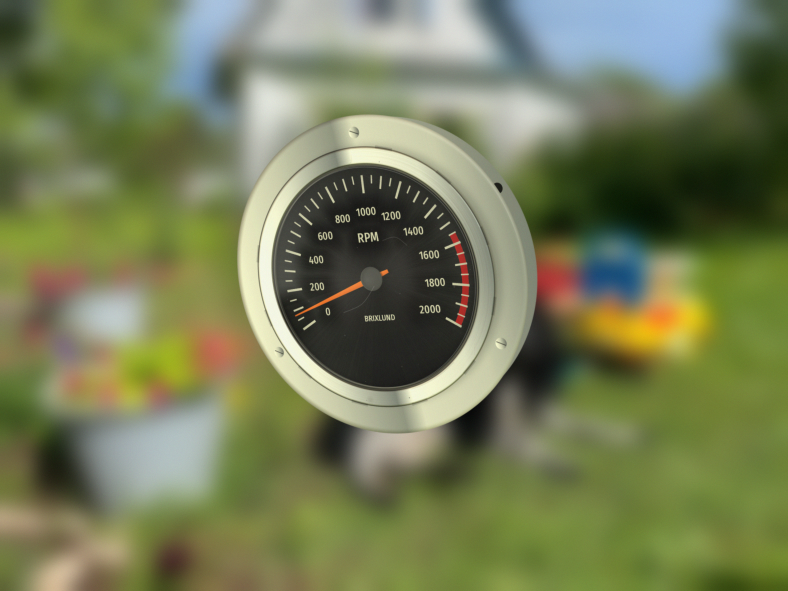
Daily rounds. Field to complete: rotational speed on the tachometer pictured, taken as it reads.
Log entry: 75 rpm
